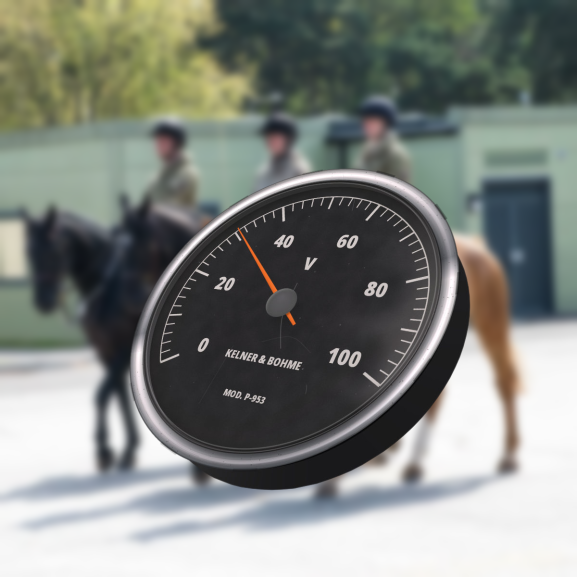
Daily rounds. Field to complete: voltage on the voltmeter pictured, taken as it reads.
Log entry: 31 V
